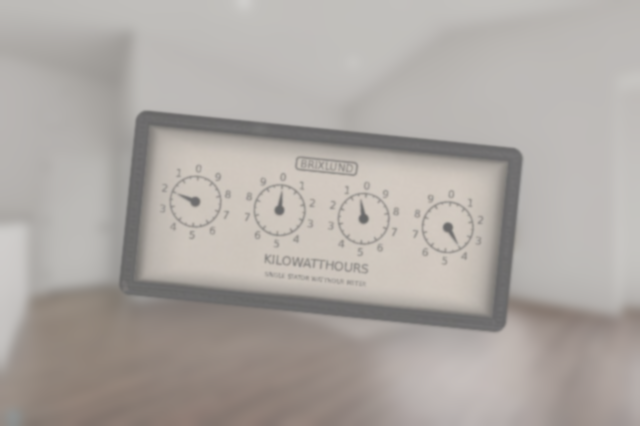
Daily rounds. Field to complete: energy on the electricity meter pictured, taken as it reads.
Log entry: 2004 kWh
